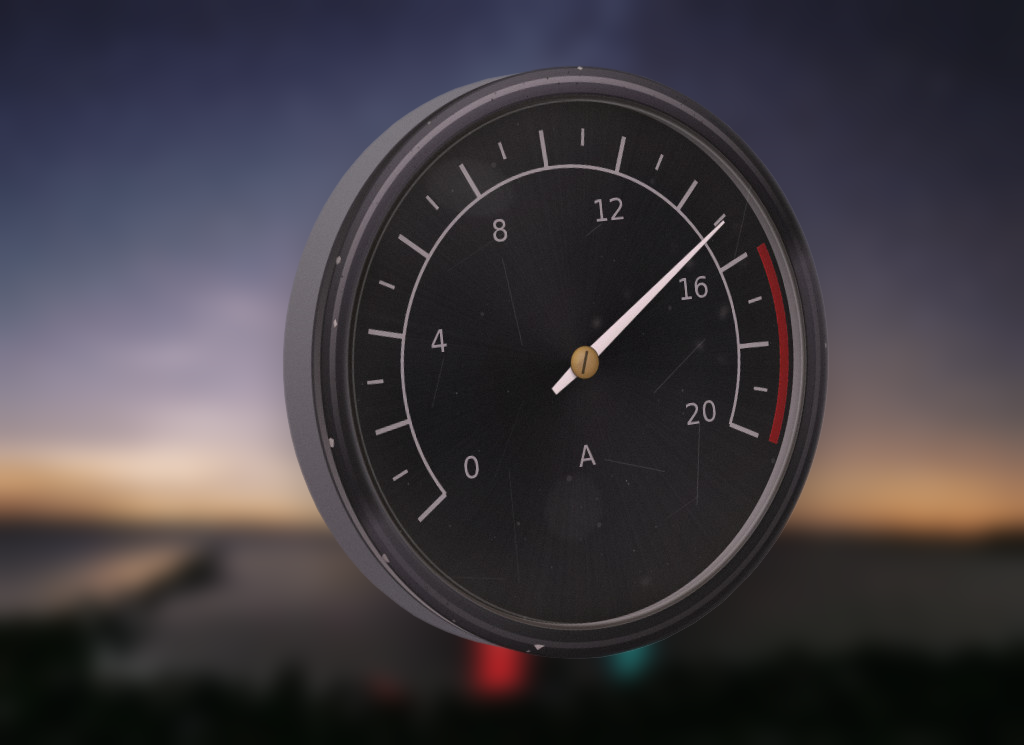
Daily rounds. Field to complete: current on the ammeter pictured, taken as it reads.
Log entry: 15 A
